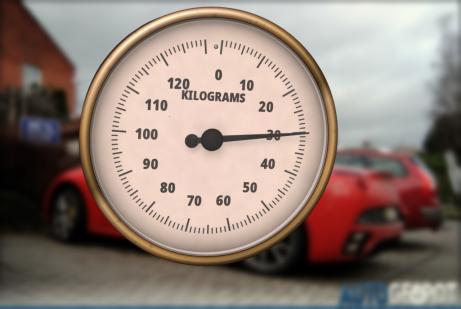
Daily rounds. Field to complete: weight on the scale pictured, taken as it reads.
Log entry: 30 kg
